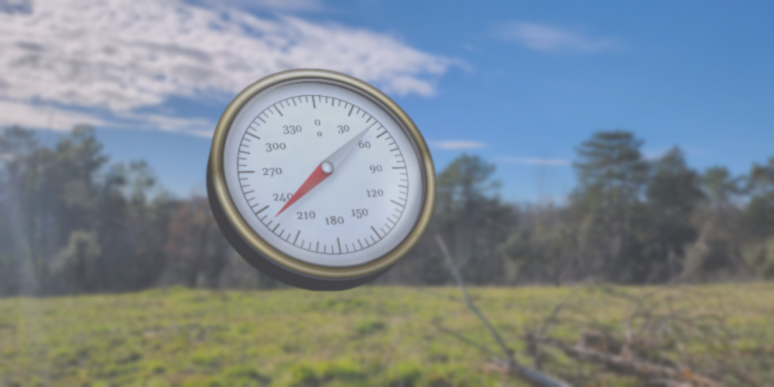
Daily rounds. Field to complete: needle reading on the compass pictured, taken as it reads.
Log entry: 230 °
